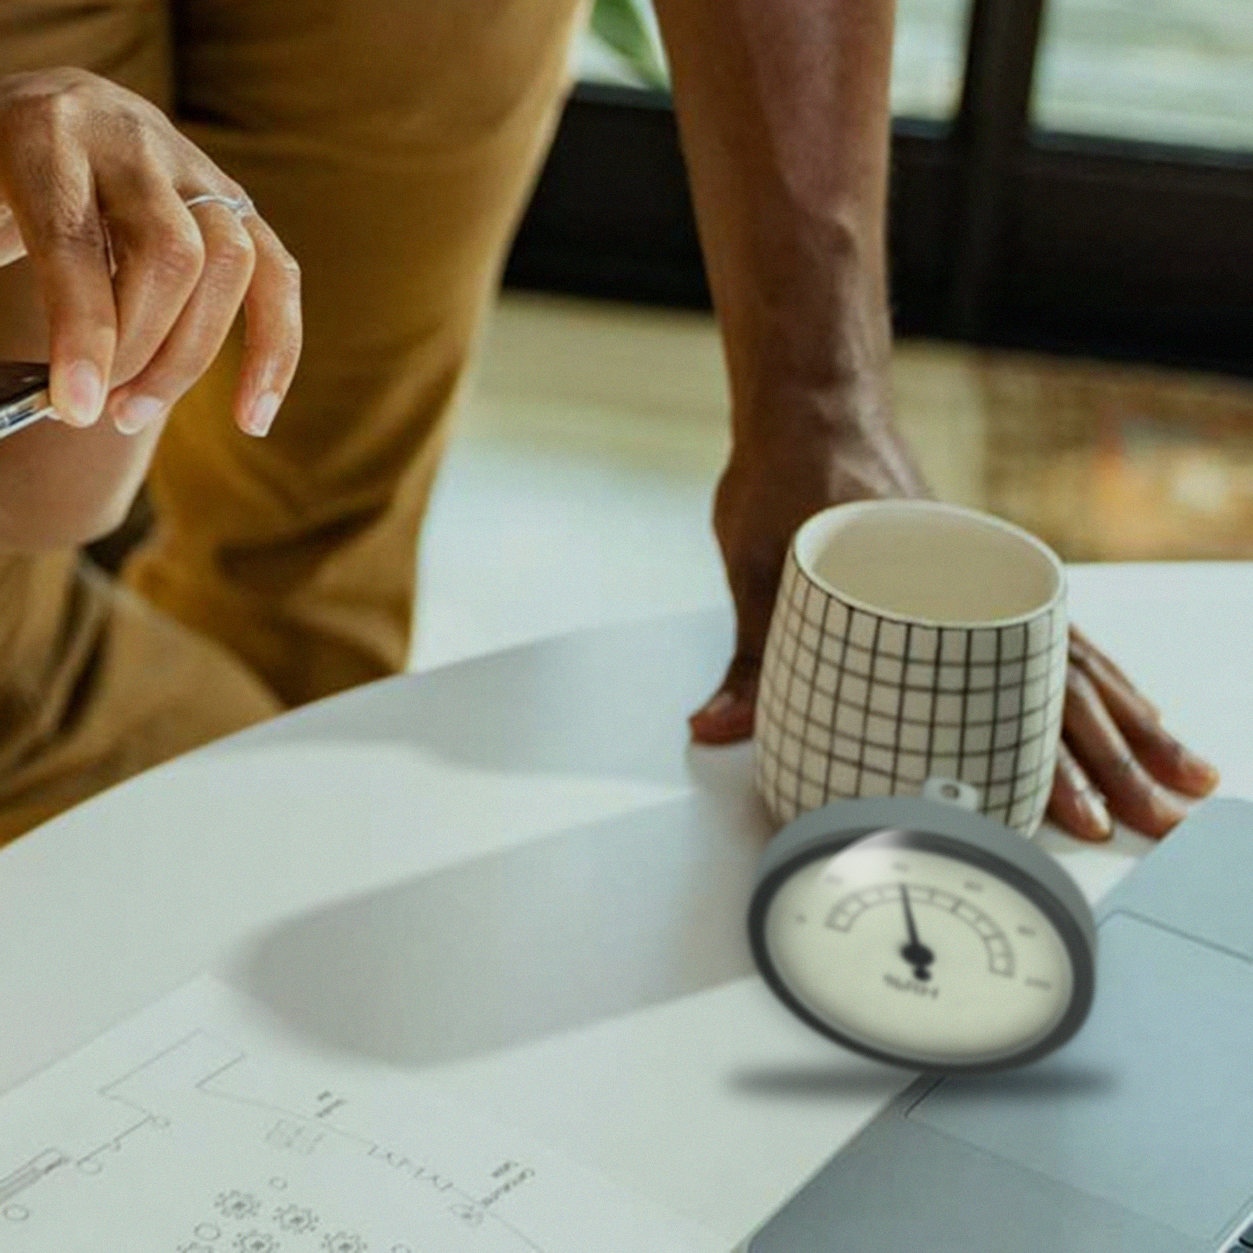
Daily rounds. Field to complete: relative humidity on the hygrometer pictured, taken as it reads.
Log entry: 40 %
